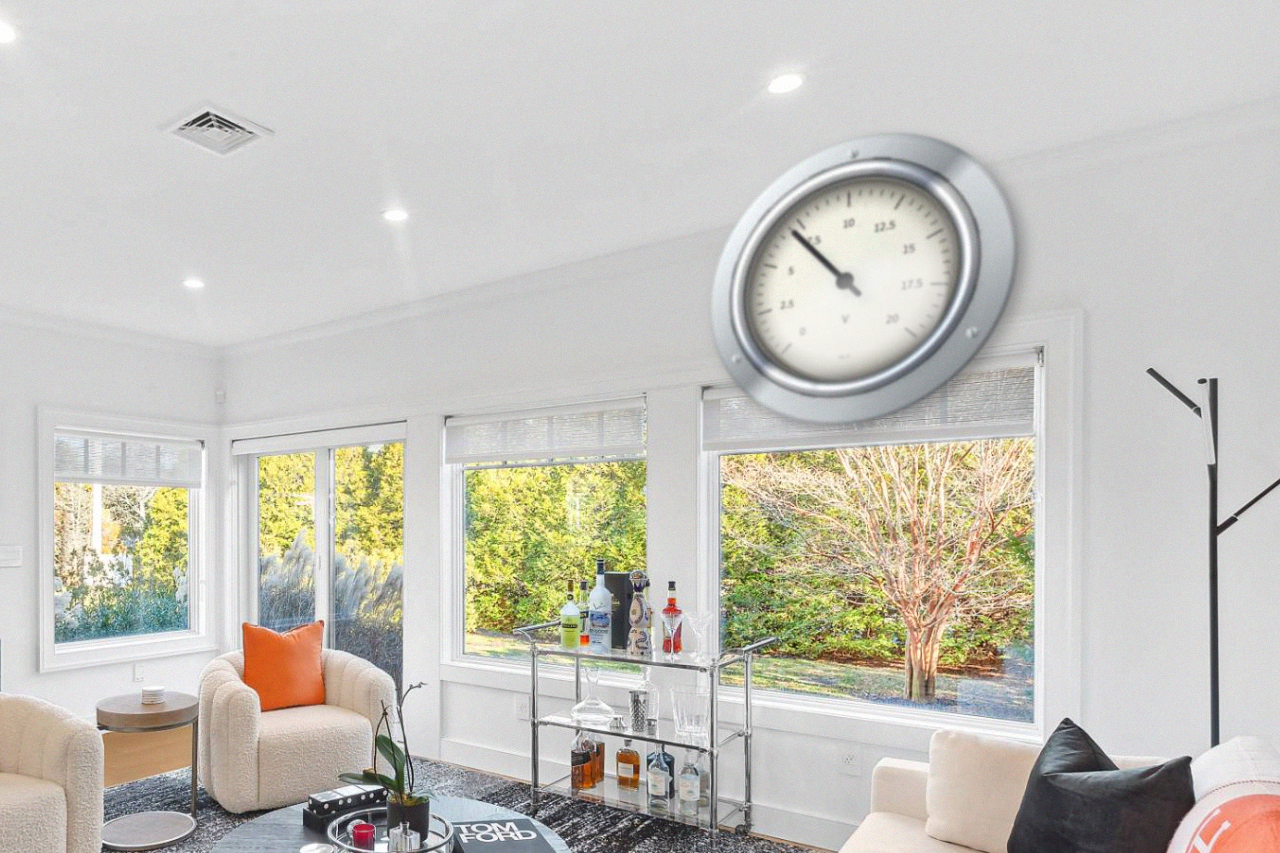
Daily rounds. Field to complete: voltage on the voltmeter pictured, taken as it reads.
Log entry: 7 V
